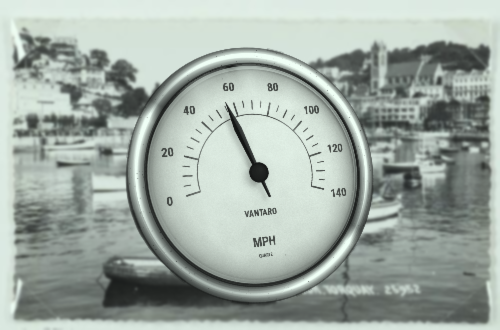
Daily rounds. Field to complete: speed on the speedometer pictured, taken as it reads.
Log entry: 55 mph
